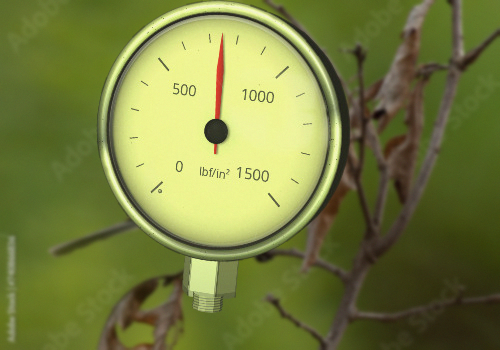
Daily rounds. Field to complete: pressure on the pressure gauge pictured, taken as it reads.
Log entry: 750 psi
